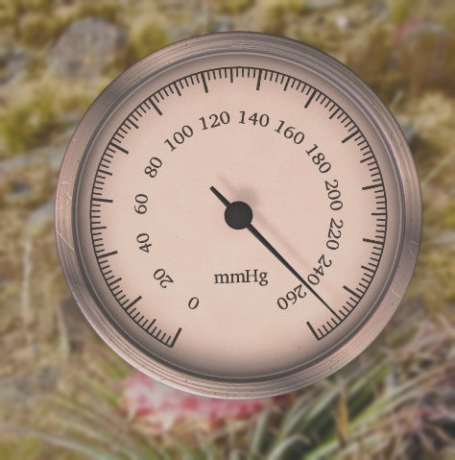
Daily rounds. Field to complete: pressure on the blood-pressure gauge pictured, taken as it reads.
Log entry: 250 mmHg
